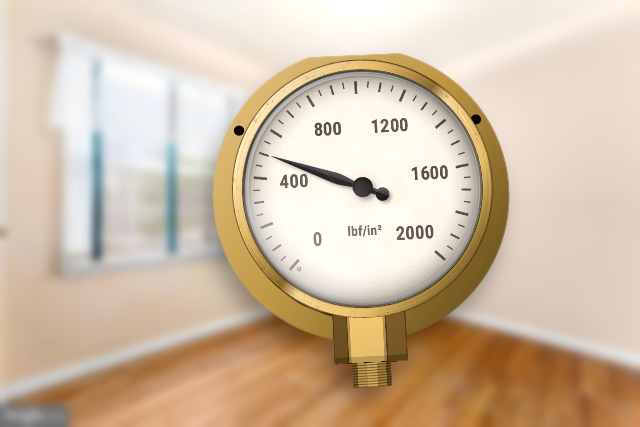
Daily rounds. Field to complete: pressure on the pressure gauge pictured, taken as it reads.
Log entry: 500 psi
